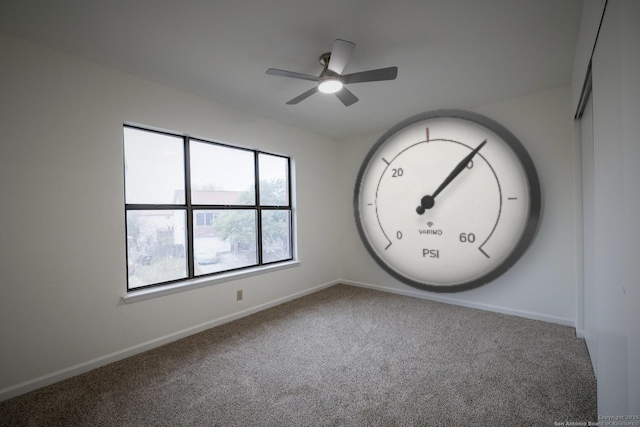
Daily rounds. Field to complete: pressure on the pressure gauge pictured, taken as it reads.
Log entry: 40 psi
